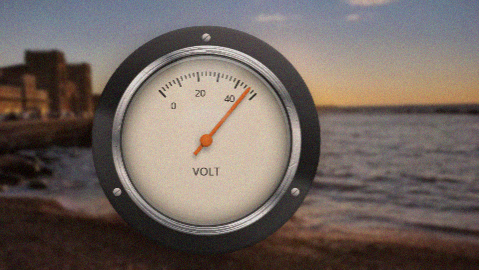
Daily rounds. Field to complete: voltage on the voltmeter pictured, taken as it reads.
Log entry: 46 V
